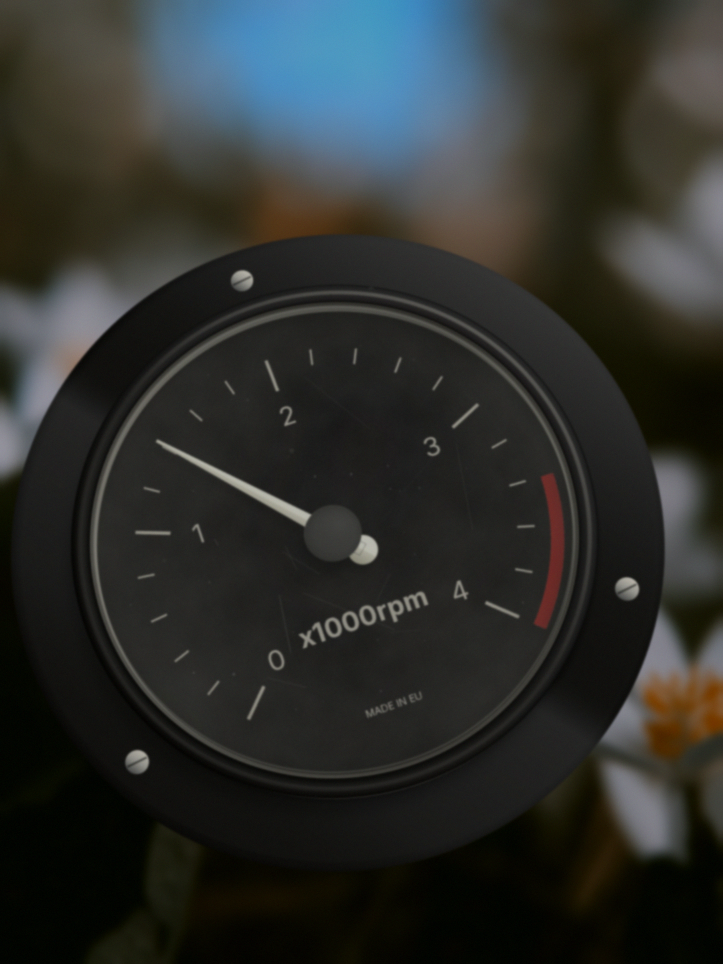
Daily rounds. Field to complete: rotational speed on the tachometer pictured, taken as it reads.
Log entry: 1400 rpm
